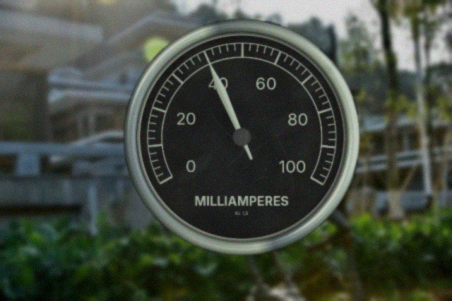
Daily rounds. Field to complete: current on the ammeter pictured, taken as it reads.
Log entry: 40 mA
